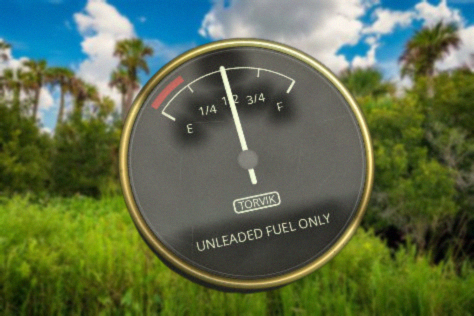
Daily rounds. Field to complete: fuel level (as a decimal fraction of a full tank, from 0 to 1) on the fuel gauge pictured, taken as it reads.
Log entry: 0.5
